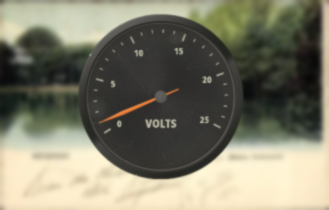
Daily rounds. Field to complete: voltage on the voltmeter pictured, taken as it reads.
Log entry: 1 V
